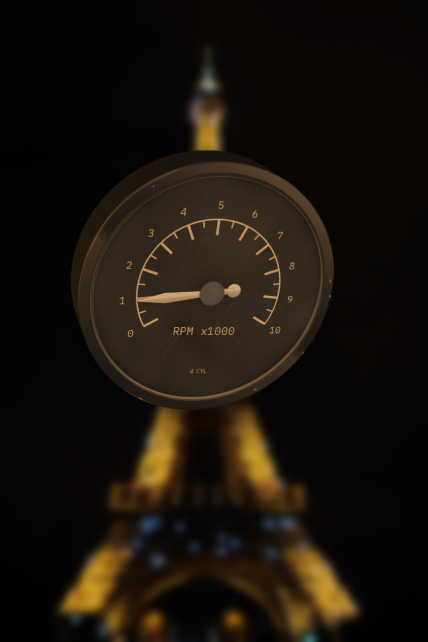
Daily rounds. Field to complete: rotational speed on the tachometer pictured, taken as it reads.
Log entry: 1000 rpm
